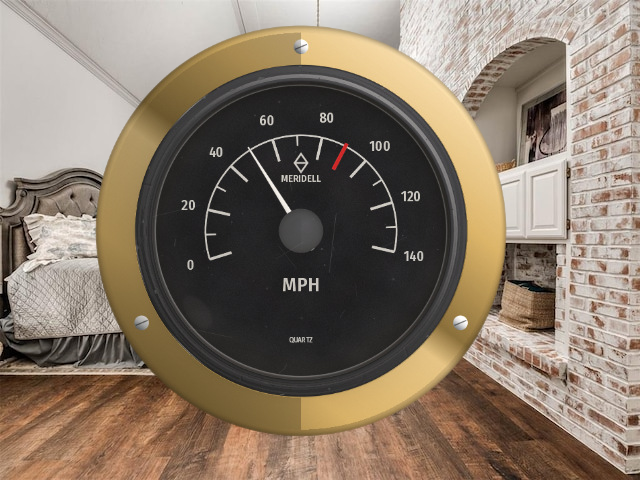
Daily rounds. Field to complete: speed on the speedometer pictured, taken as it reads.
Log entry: 50 mph
